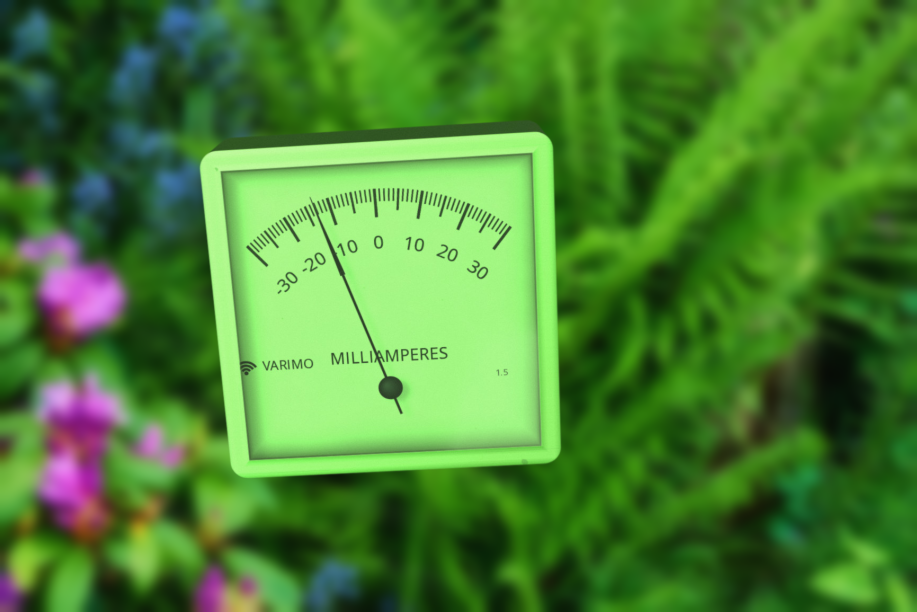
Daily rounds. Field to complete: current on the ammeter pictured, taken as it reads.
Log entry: -13 mA
